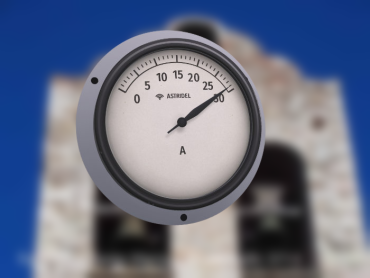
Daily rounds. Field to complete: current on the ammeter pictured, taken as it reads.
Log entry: 29 A
